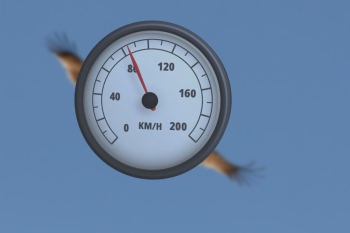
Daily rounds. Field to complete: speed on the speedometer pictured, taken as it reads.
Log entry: 85 km/h
